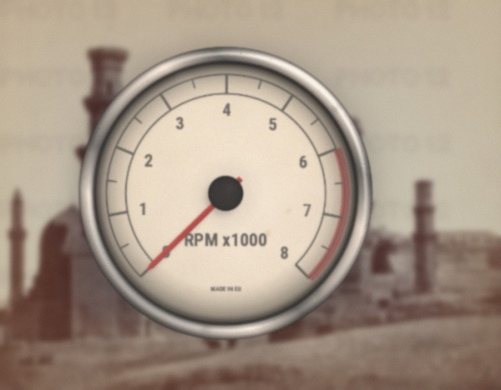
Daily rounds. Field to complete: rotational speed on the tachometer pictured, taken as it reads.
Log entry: 0 rpm
